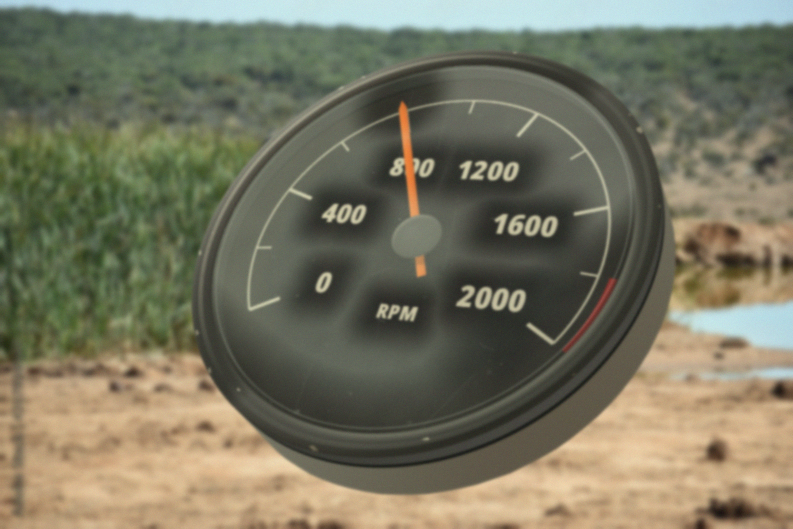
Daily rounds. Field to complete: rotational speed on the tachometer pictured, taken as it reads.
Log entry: 800 rpm
